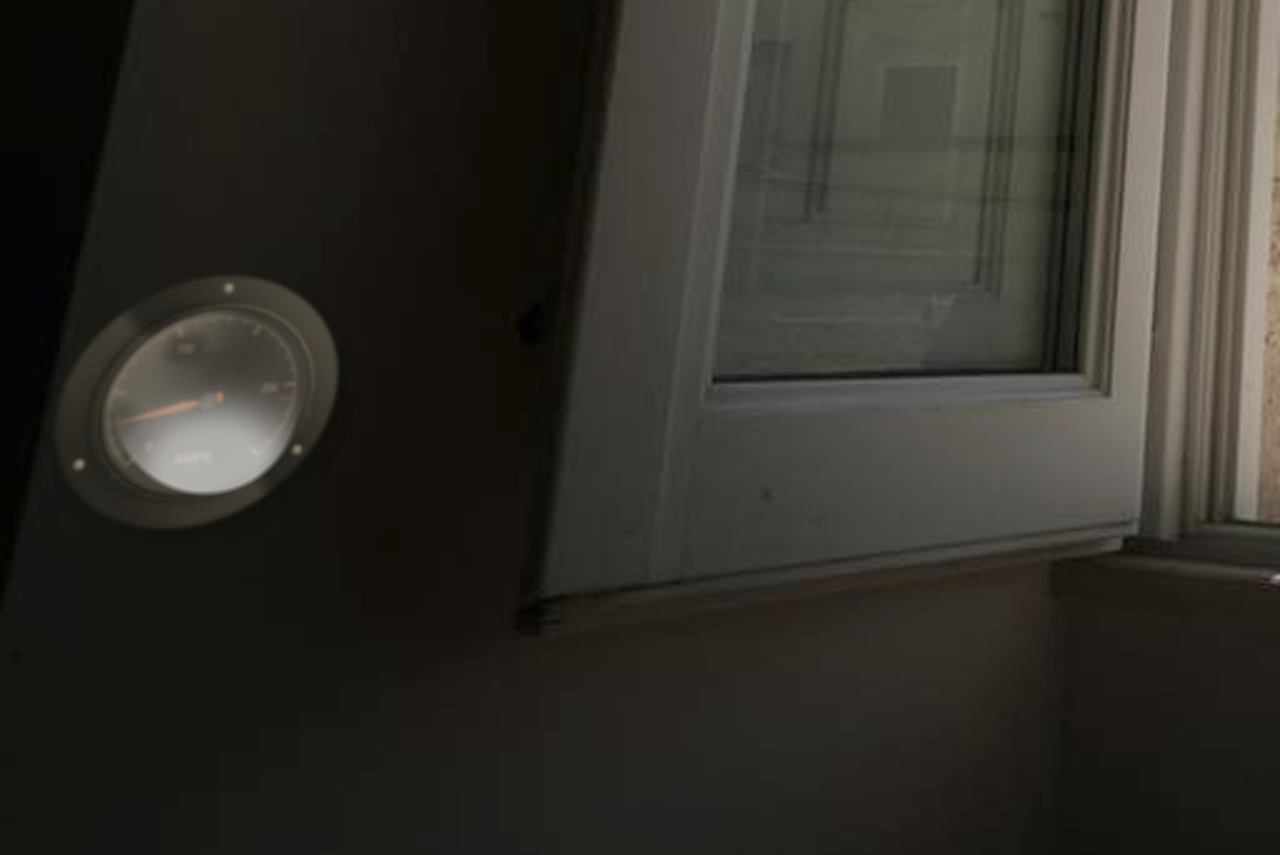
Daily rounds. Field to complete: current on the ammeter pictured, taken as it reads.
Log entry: 30 A
